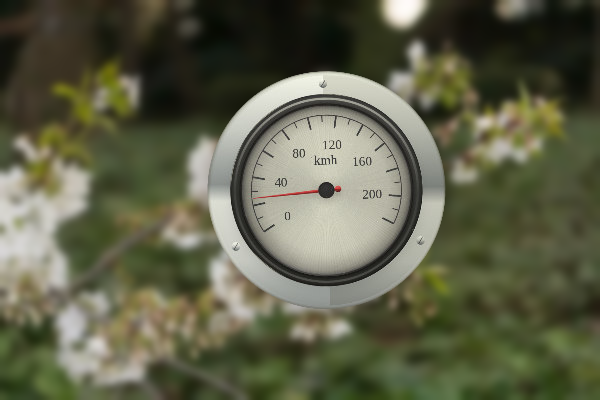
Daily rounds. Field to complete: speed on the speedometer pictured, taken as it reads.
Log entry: 25 km/h
